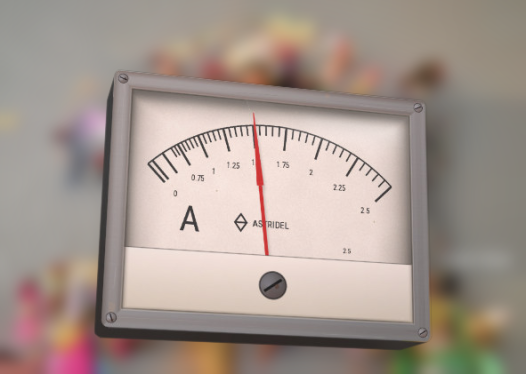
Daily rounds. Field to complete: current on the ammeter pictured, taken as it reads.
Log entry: 1.5 A
